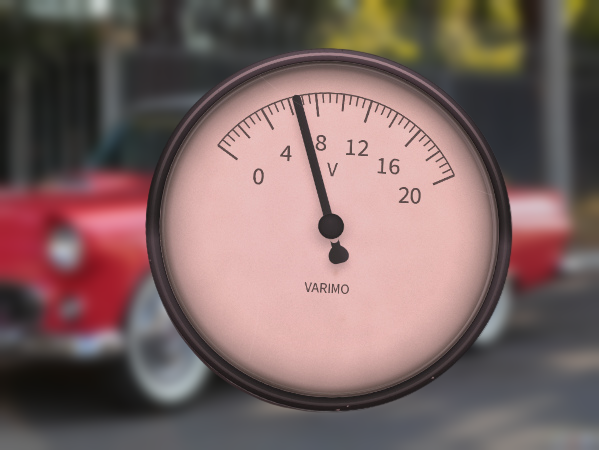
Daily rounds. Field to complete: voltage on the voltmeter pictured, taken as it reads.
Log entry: 6.5 V
